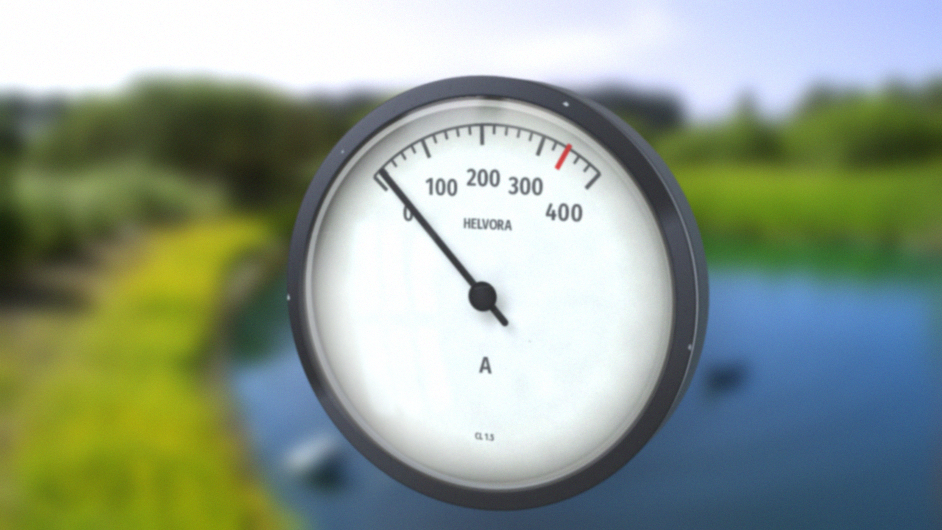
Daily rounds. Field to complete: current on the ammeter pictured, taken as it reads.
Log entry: 20 A
